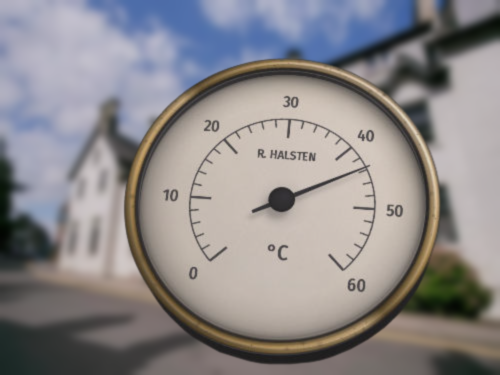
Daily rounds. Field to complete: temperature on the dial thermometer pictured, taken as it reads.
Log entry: 44 °C
